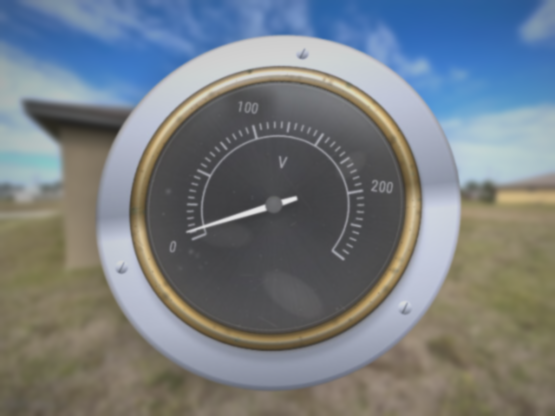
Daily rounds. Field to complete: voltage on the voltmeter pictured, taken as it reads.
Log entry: 5 V
